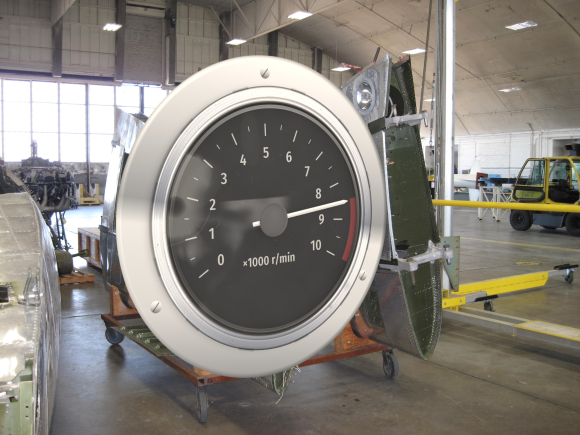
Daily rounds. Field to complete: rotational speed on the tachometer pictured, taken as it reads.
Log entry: 8500 rpm
